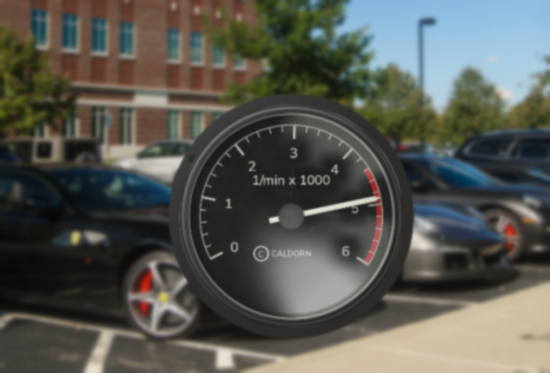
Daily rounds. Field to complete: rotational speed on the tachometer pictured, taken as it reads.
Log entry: 4900 rpm
